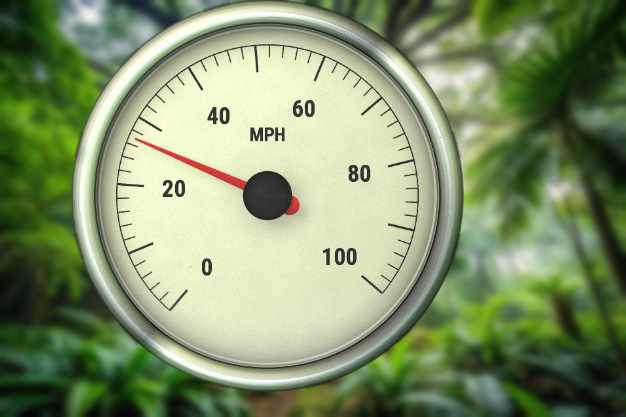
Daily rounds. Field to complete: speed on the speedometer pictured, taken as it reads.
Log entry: 27 mph
